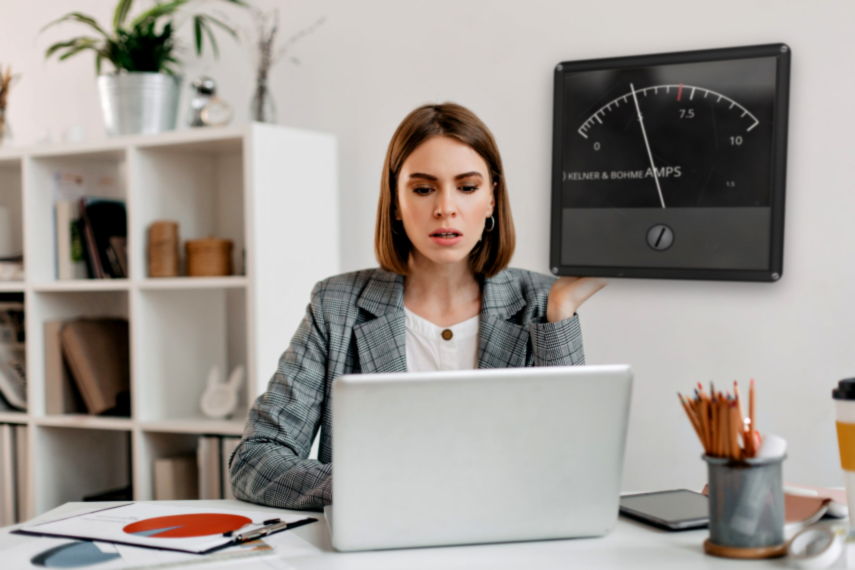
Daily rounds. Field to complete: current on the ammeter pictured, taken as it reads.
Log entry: 5 A
